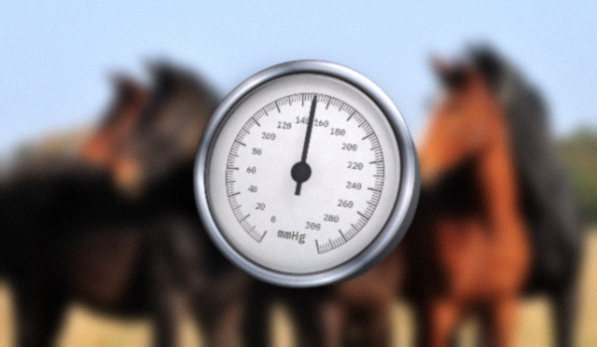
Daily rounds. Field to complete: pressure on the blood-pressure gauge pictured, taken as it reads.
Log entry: 150 mmHg
